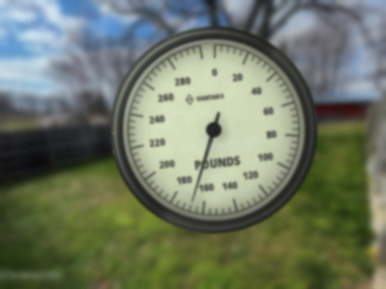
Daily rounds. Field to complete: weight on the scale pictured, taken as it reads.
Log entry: 168 lb
